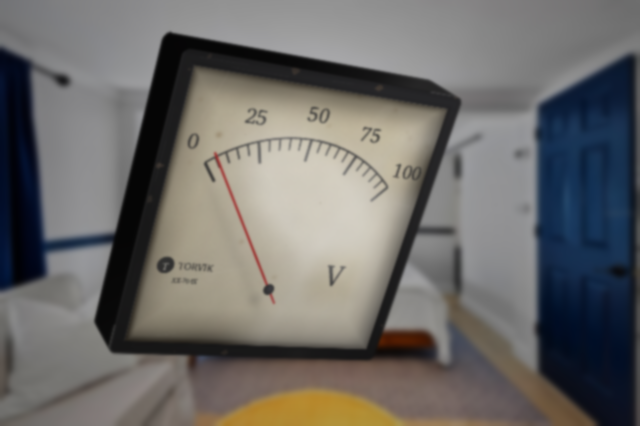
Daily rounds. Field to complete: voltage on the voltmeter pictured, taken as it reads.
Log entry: 5 V
